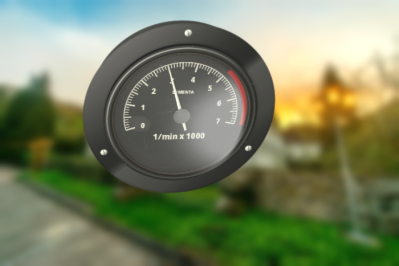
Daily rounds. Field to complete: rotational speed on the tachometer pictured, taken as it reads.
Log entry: 3000 rpm
